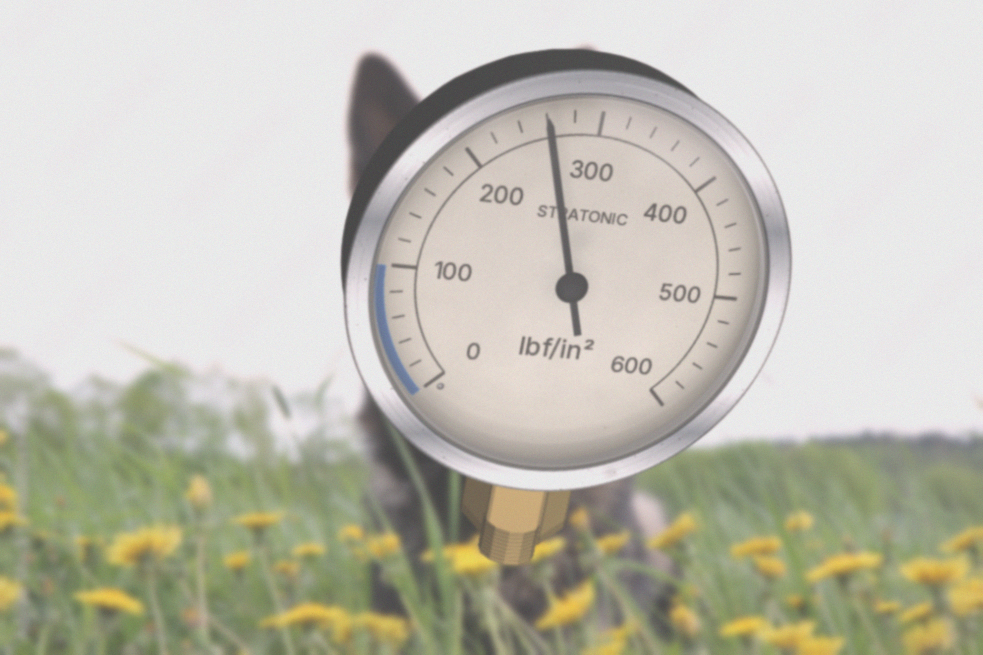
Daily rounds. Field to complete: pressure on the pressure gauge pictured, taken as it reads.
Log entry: 260 psi
